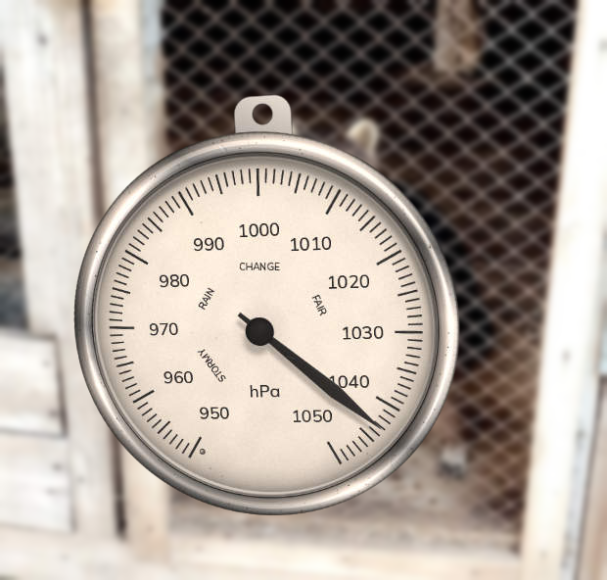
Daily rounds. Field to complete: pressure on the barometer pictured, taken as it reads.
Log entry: 1043 hPa
